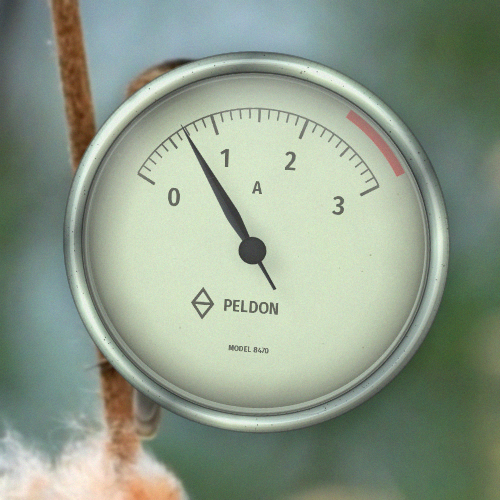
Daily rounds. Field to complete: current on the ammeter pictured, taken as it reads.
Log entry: 0.7 A
